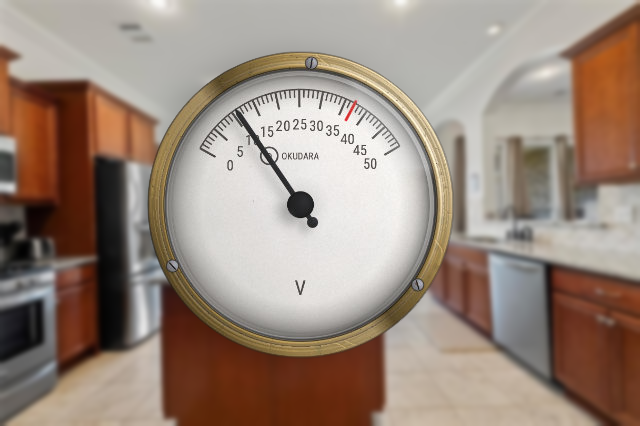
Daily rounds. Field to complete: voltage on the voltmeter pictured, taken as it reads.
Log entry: 11 V
